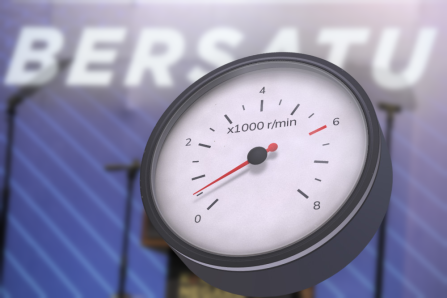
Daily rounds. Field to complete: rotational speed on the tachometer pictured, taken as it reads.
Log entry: 500 rpm
